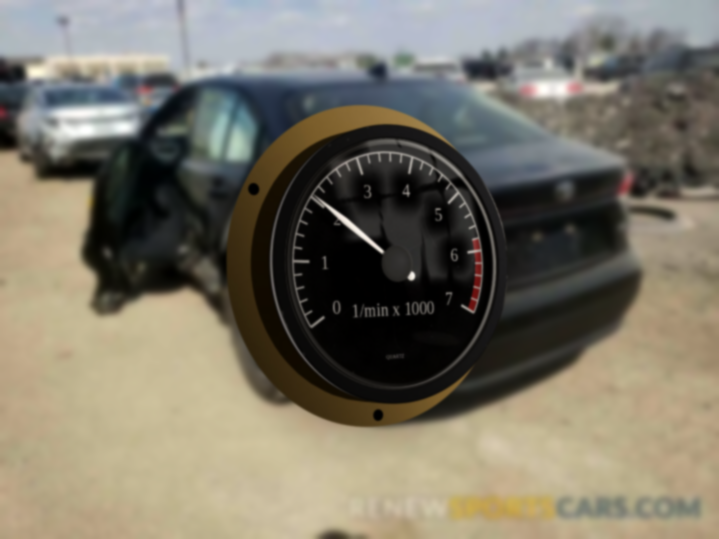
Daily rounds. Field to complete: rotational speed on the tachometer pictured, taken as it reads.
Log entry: 2000 rpm
